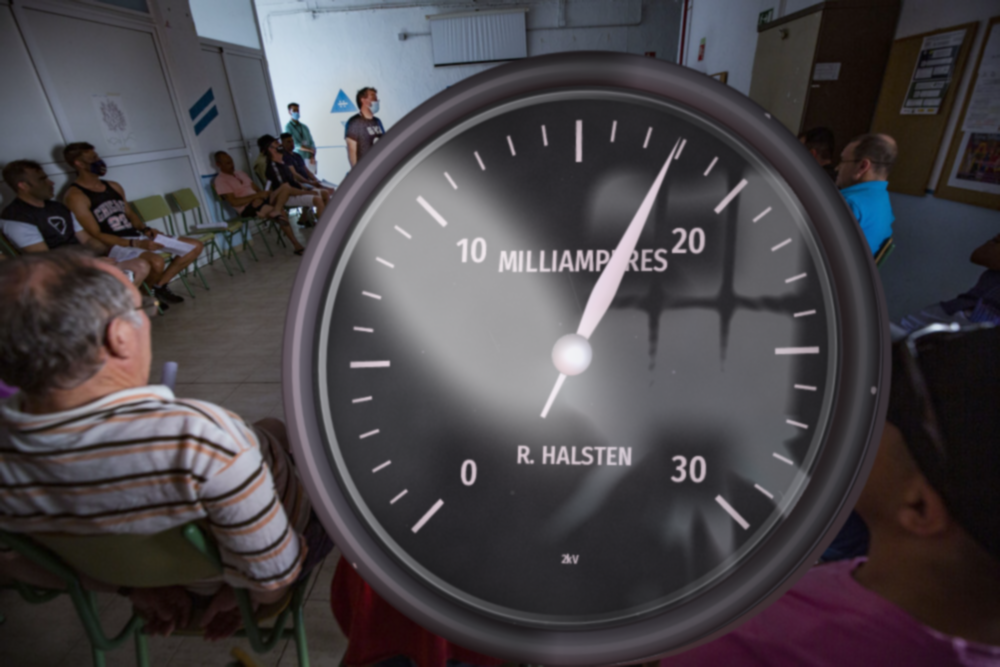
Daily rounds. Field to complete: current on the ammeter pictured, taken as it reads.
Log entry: 18 mA
